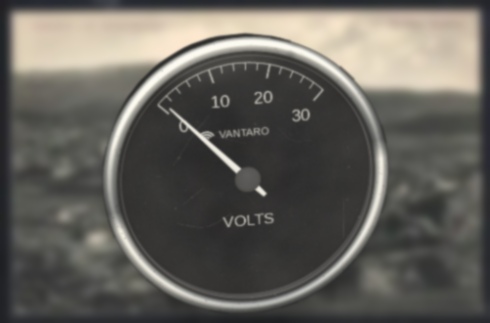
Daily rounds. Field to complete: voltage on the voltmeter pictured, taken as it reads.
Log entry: 1 V
